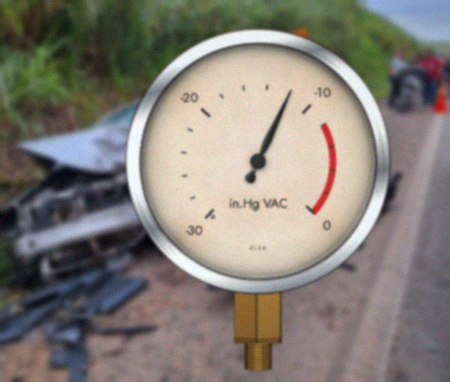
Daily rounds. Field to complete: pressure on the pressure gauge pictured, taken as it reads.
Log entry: -12 inHg
